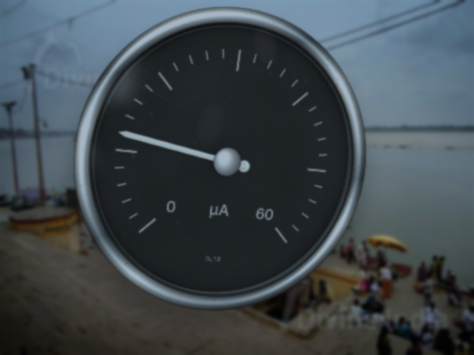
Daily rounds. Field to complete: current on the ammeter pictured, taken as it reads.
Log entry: 12 µA
